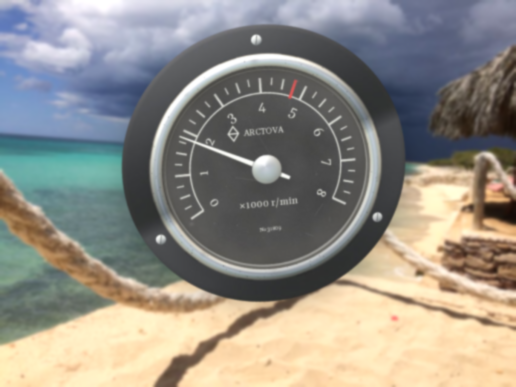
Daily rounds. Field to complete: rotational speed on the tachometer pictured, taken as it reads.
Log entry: 1875 rpm
